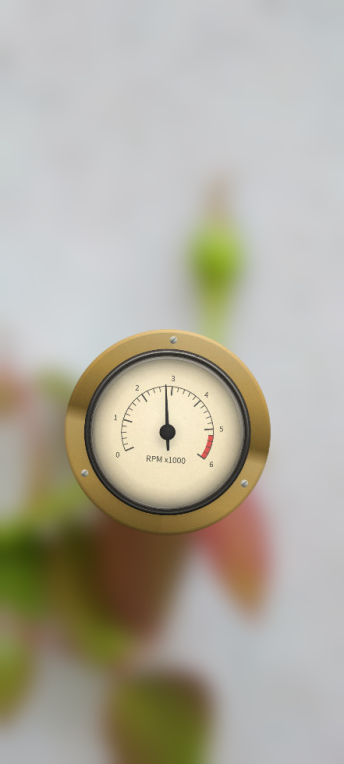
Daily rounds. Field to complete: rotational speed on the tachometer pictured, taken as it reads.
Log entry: 2800 rpm
